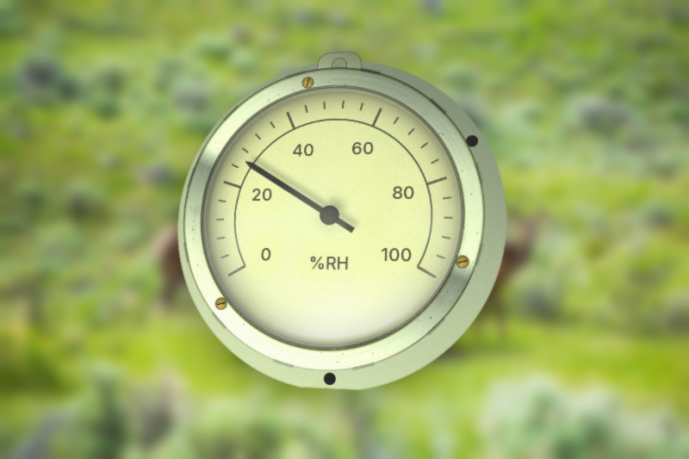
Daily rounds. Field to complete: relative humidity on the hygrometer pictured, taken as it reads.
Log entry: 26 %
